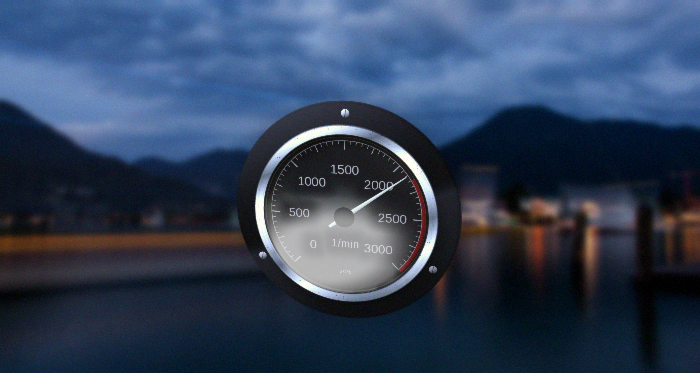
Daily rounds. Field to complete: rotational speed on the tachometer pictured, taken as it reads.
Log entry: 2100 rpm
